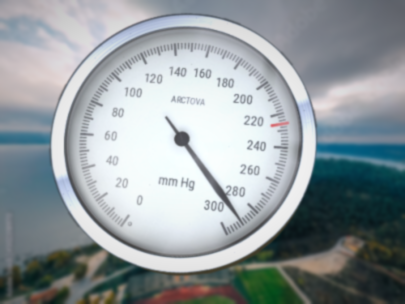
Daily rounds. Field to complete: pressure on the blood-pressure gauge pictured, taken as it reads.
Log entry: 290 mmHg
